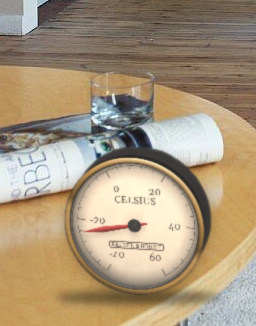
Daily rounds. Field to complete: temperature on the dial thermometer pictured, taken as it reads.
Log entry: -24 °C
